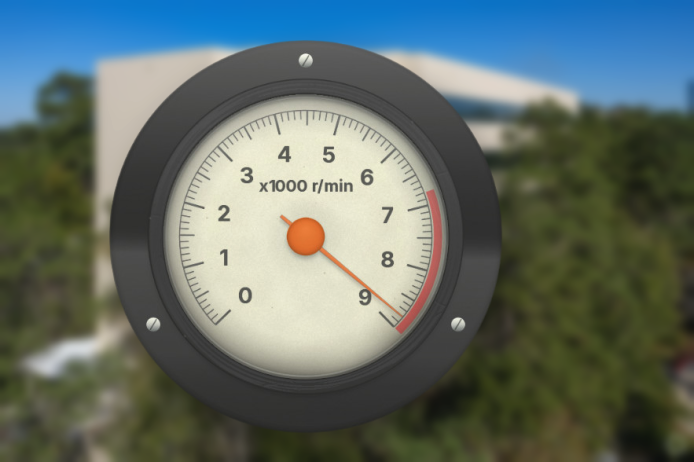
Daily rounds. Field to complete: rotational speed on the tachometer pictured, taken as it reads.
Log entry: 8800 rpm
